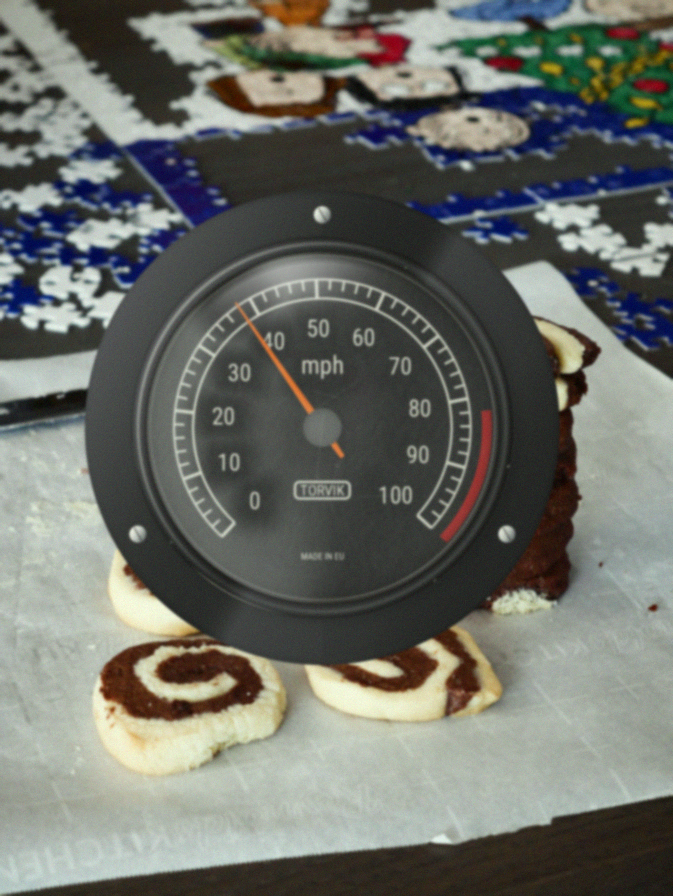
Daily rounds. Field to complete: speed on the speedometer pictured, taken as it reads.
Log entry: 38 mph
